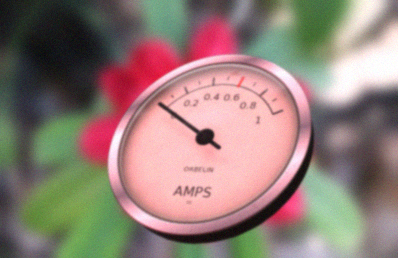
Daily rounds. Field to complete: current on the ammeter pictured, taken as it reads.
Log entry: 0 A
